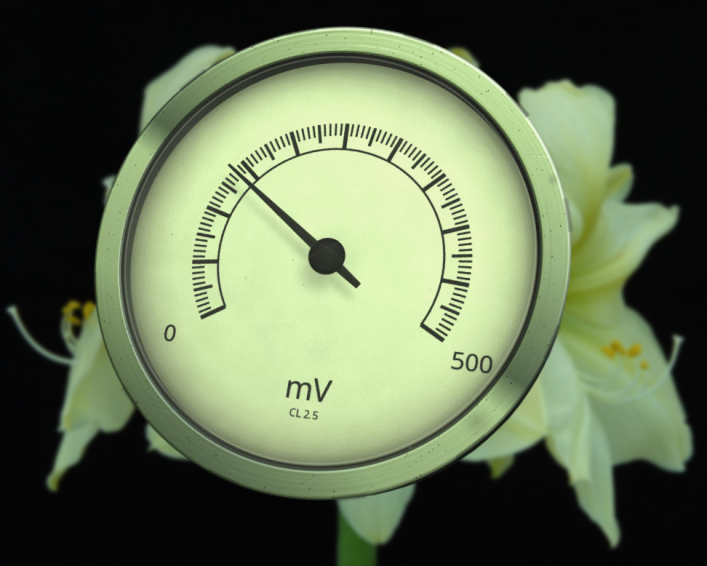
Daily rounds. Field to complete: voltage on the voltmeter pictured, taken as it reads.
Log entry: 140 mV
